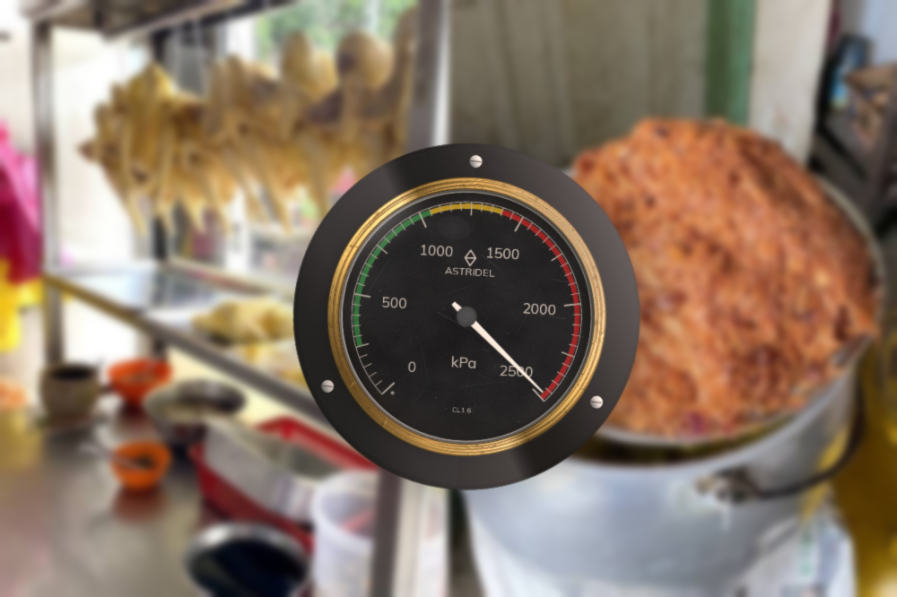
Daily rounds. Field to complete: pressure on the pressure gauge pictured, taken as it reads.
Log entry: 2475 kPa
